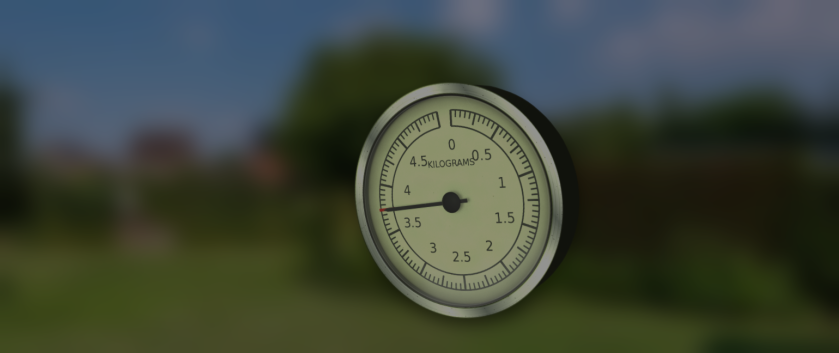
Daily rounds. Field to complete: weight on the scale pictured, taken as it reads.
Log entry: 3.75 kg
